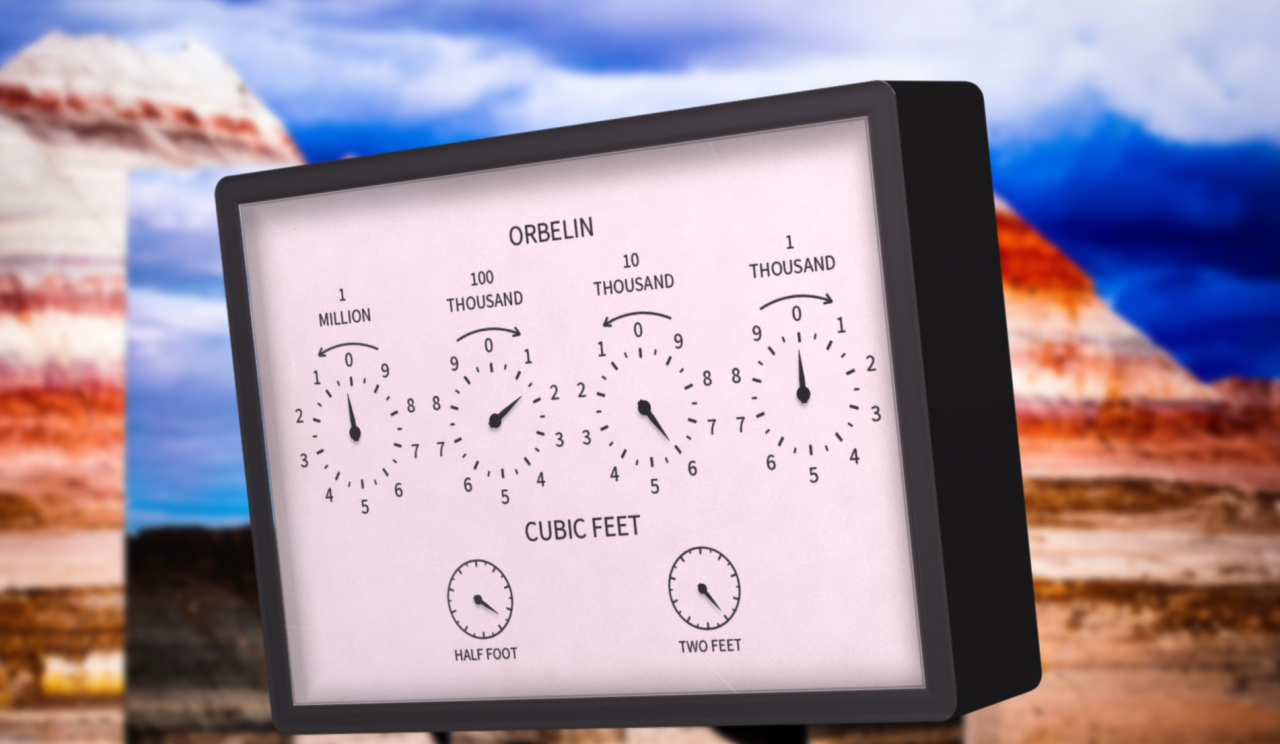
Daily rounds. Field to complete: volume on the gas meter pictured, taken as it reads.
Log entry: 16000 ft³
